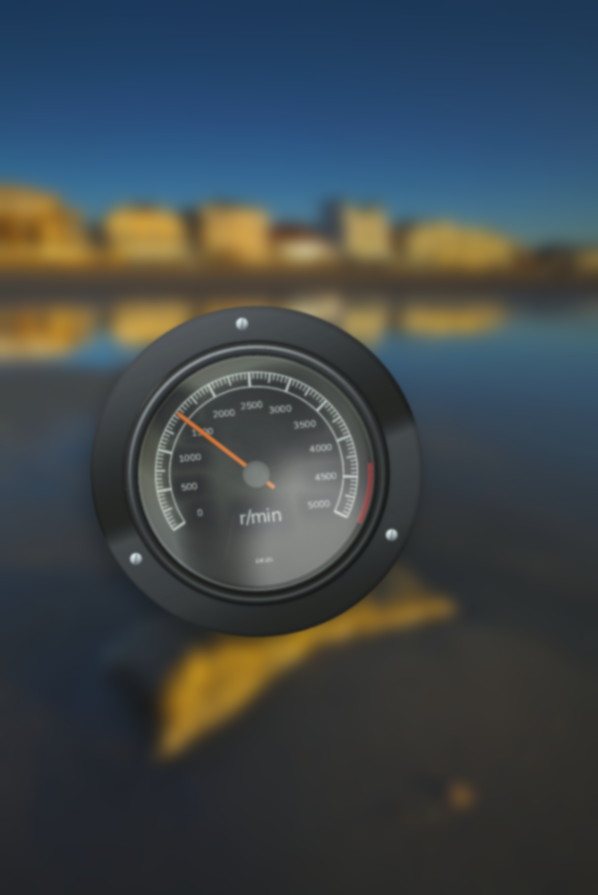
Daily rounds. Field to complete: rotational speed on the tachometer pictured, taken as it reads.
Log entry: 1500 rpm
